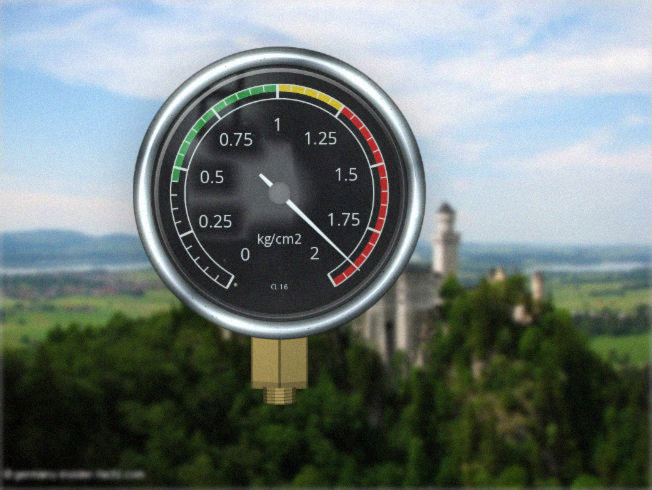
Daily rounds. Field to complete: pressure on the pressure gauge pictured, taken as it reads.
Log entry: 1.9 kg/cm²
